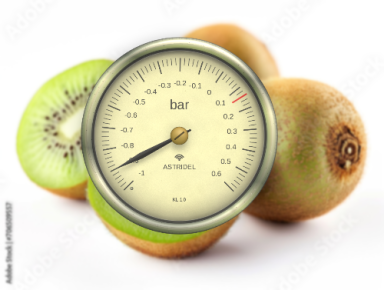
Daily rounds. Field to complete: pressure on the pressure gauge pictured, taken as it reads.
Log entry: -0.9 bar
